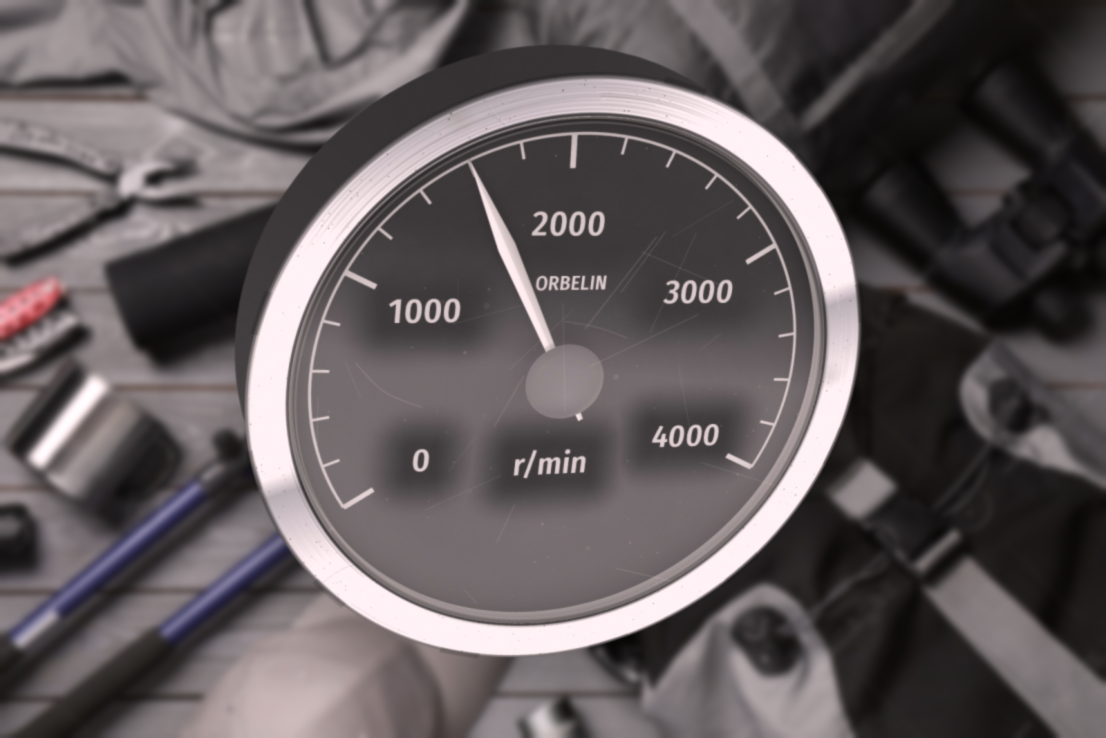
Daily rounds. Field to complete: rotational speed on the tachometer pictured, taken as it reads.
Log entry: 1600 rpm
